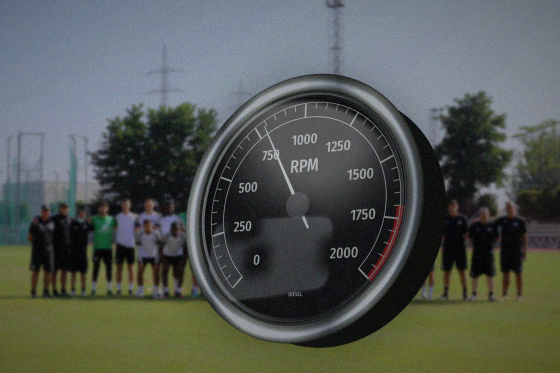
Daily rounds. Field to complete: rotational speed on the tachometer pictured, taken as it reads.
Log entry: 800 rpm
